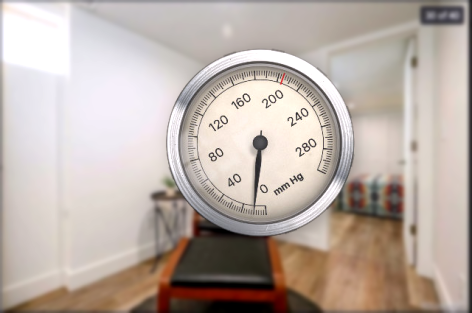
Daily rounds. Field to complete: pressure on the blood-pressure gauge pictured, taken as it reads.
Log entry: 10 mmHg
